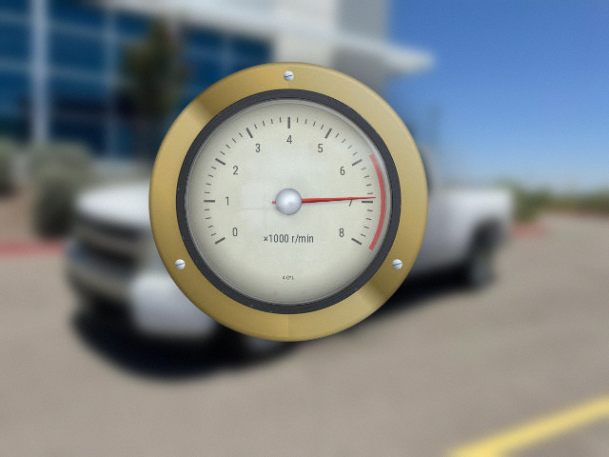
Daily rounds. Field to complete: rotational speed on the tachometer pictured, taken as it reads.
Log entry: 6900 rpm
